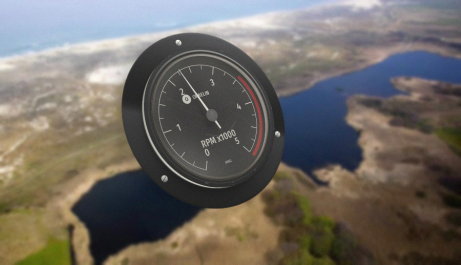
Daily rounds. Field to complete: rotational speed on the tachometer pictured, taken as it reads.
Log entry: 2250 rpm
